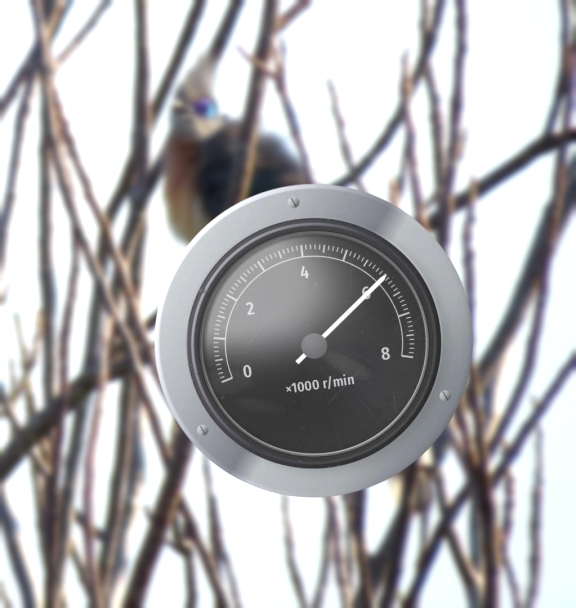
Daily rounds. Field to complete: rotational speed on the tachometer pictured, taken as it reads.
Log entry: 6000 rpm
